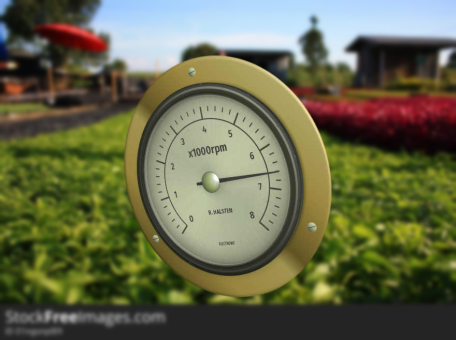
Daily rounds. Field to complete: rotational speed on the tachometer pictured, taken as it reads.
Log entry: 6600 rpm
